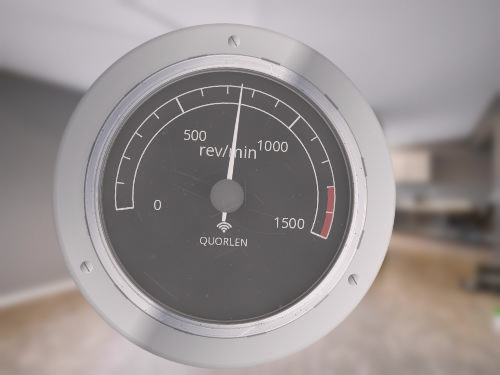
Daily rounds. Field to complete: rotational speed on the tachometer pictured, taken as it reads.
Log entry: 750 rpm
